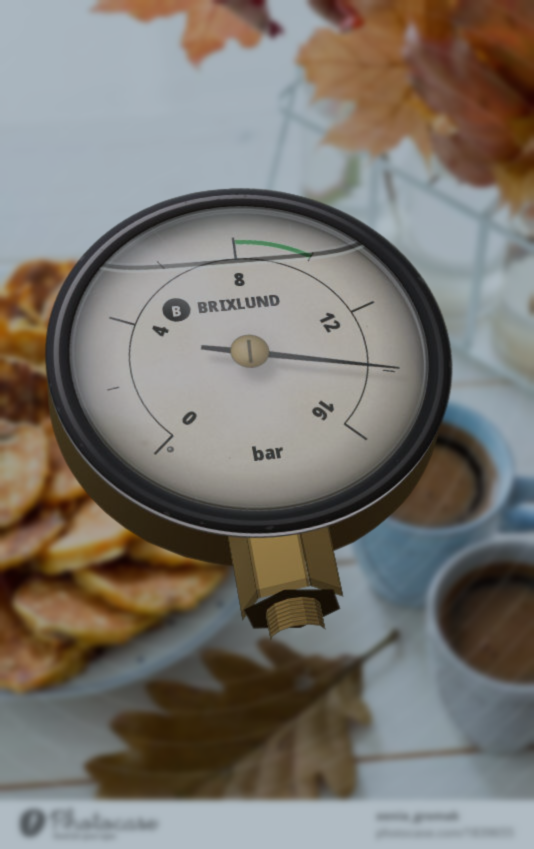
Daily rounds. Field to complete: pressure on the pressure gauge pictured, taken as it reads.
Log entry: 14 bar
